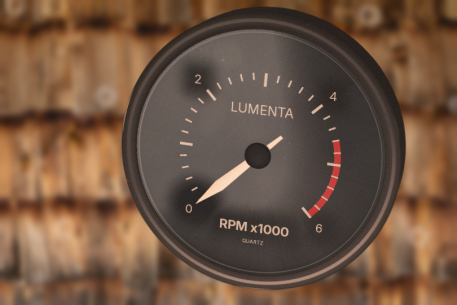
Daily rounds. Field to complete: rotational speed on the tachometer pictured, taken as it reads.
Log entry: 0 rpm
